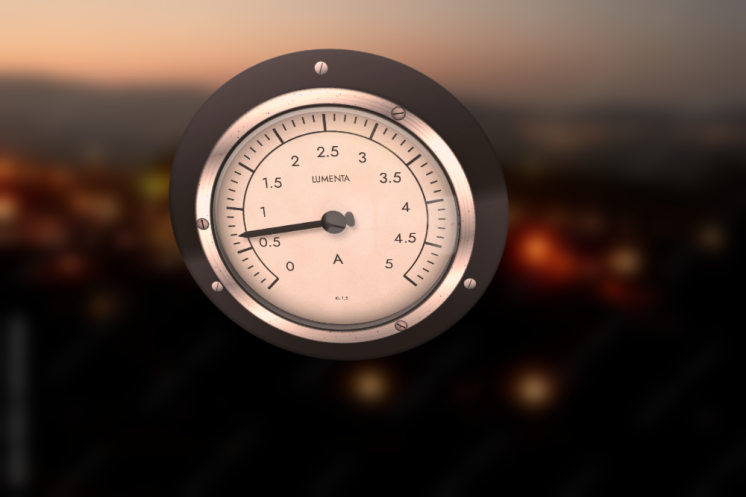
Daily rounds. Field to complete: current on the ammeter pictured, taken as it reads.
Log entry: 0.7 A
